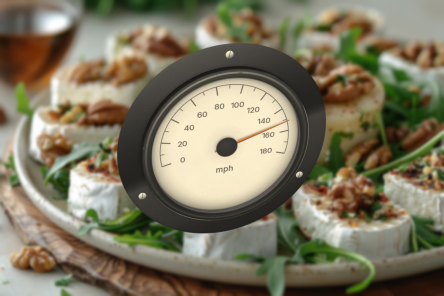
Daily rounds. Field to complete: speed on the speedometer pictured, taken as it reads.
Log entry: 150 mph
